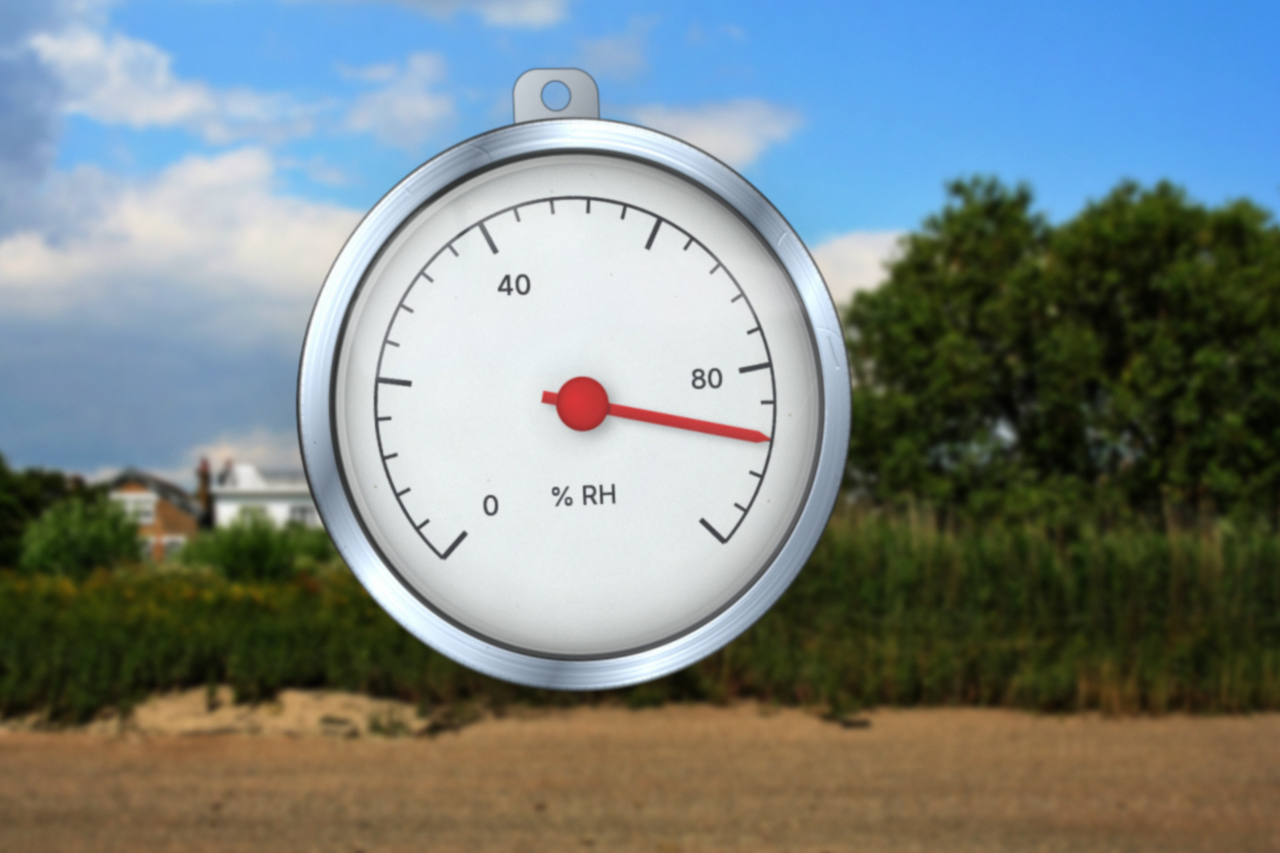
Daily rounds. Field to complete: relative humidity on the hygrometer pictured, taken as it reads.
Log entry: 88 %
